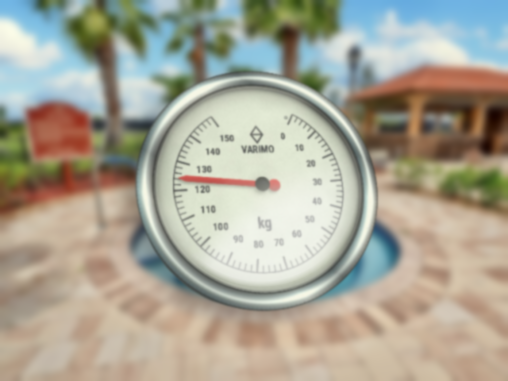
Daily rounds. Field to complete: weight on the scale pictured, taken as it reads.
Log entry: 124 kg
